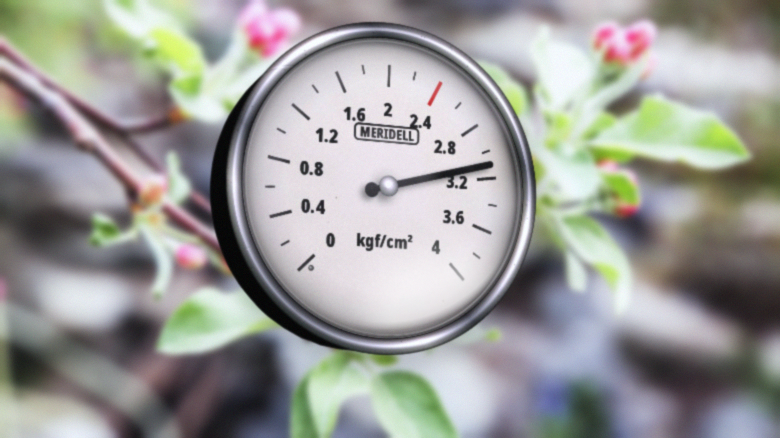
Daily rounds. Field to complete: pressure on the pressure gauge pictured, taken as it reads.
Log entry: 3.1 kg/cm²
